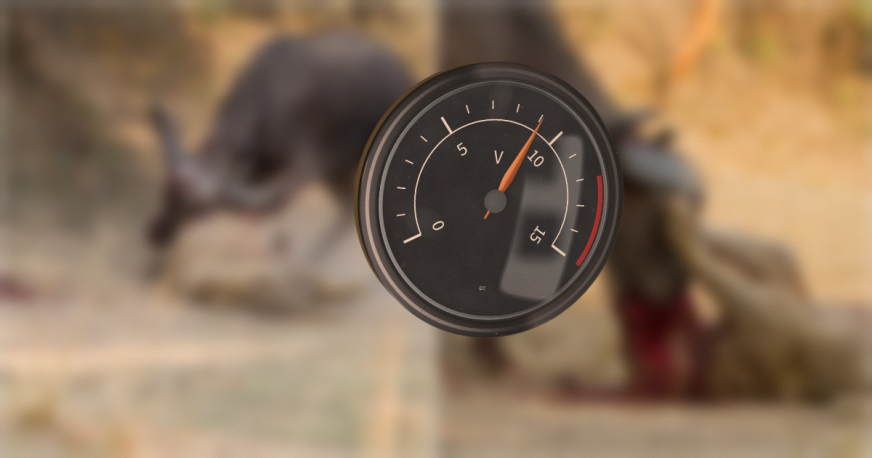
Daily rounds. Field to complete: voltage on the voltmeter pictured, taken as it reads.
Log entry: 9 V
